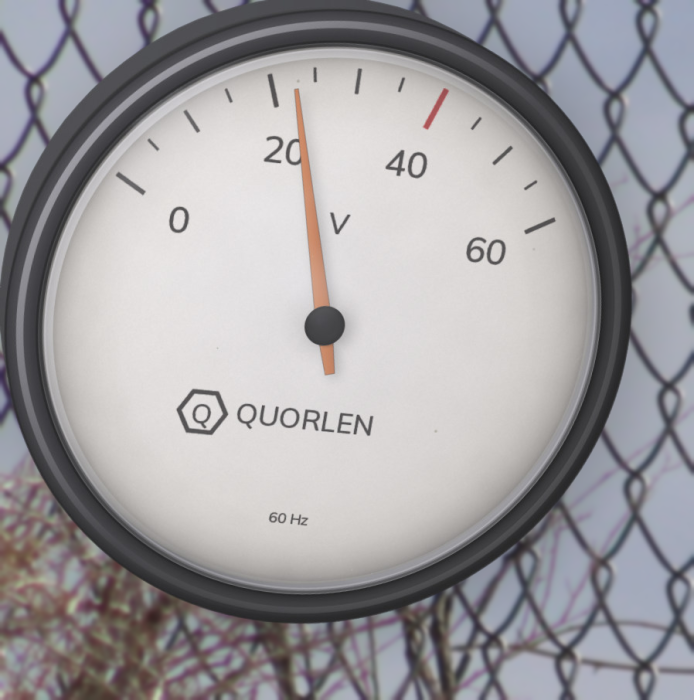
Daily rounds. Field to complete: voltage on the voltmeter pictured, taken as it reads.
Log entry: 22.5 V
